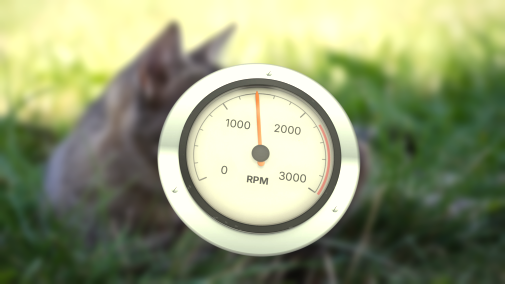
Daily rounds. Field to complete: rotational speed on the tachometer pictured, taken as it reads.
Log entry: 1400 rpm
